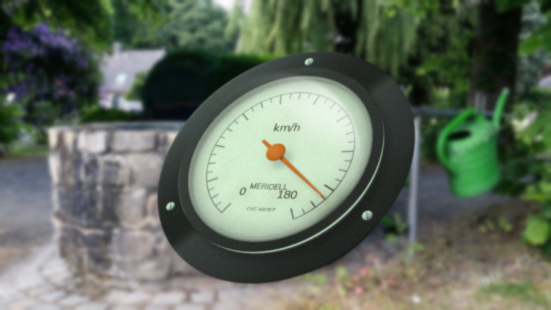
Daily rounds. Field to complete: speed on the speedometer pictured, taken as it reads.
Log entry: 165 km/h
